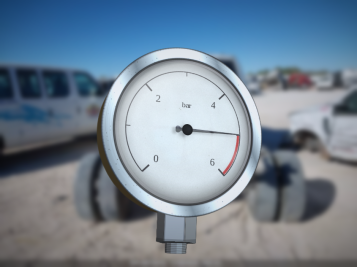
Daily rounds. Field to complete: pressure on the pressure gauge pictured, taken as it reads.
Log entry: 5 bar
